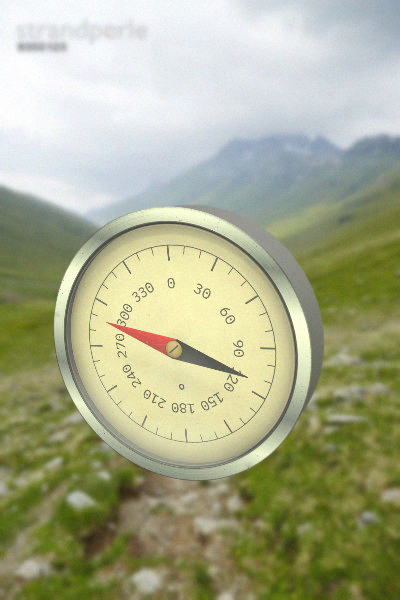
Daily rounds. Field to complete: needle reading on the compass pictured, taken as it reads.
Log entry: 290 °
